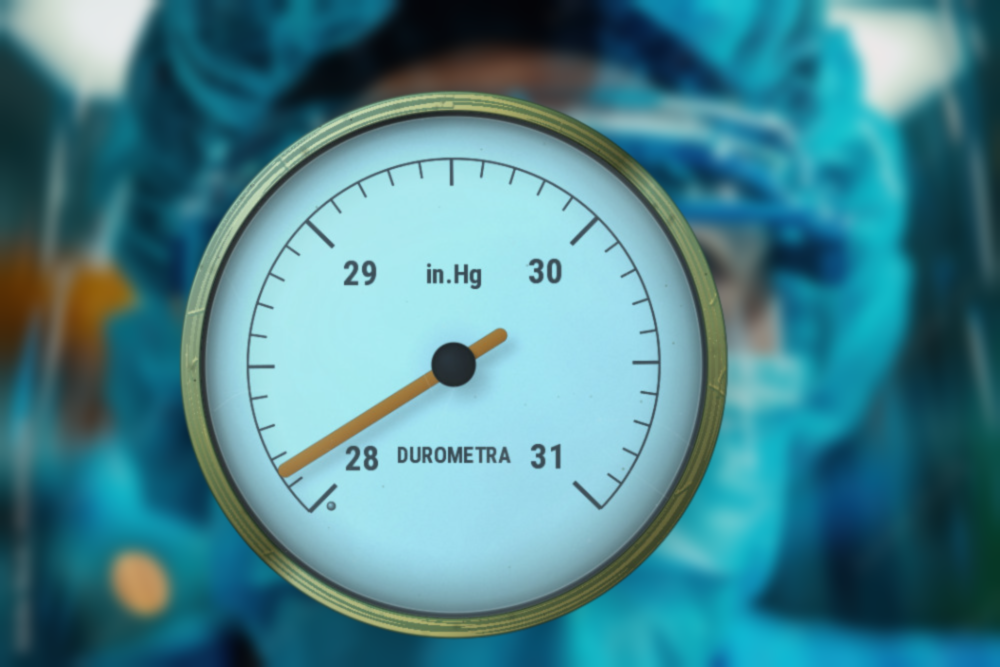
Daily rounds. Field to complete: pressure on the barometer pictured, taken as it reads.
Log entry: 28.15 inHg
